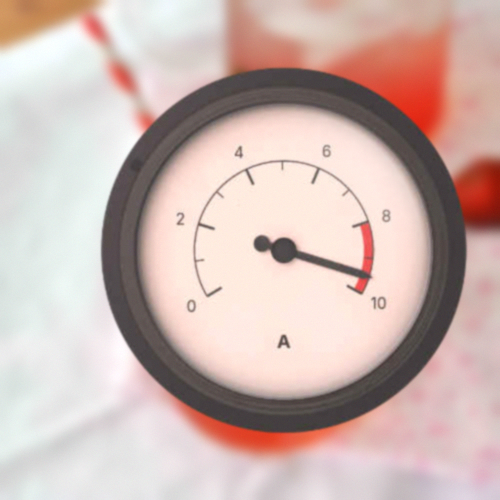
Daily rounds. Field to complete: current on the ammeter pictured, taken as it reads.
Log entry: 9.5 A
